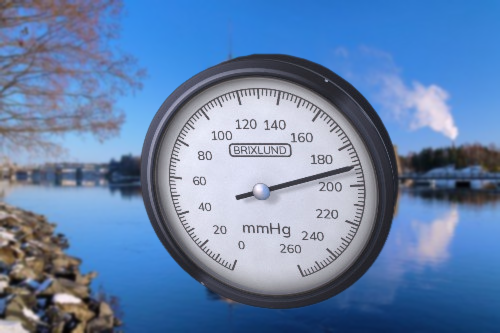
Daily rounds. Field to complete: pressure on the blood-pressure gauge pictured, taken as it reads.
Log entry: 190 mmHg
